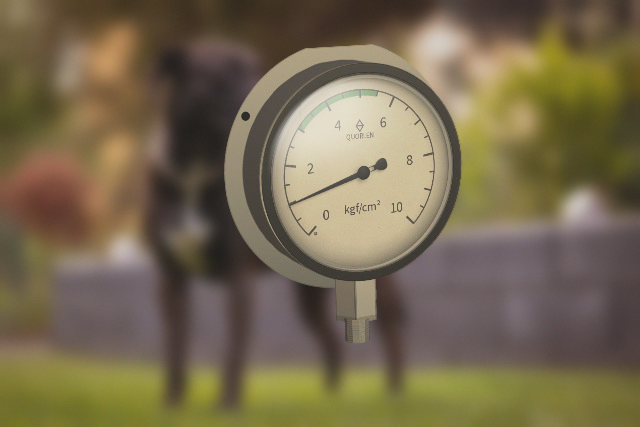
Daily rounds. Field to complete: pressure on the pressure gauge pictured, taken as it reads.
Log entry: 1 kg/cm²
